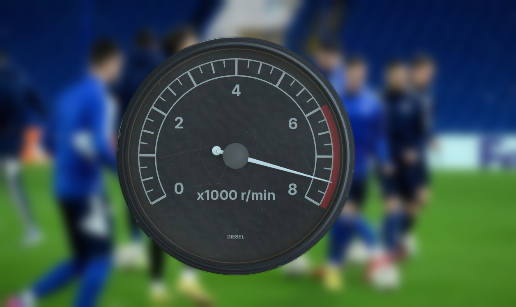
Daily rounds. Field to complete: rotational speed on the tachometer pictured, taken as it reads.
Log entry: 7500 rpm
